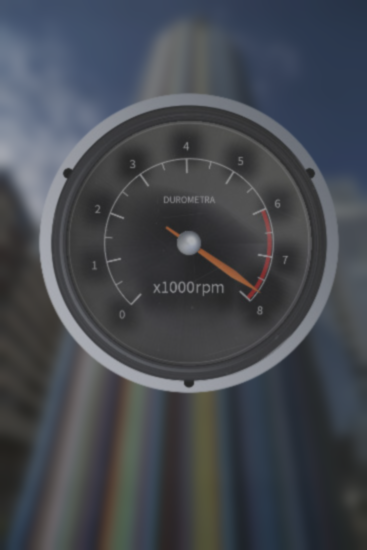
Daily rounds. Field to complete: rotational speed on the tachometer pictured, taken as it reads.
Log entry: 7750 rpm
